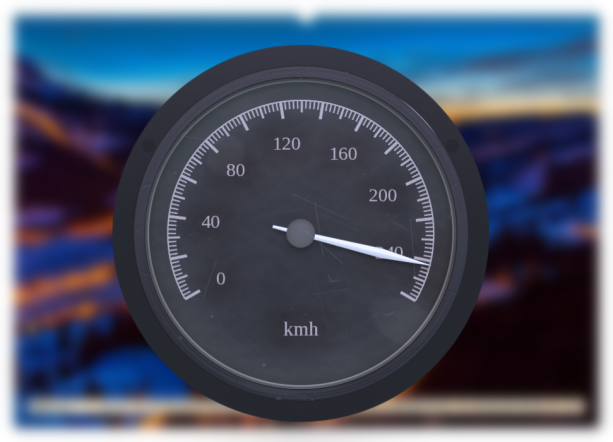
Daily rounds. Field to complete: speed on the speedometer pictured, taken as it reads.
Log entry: 242 km/h
